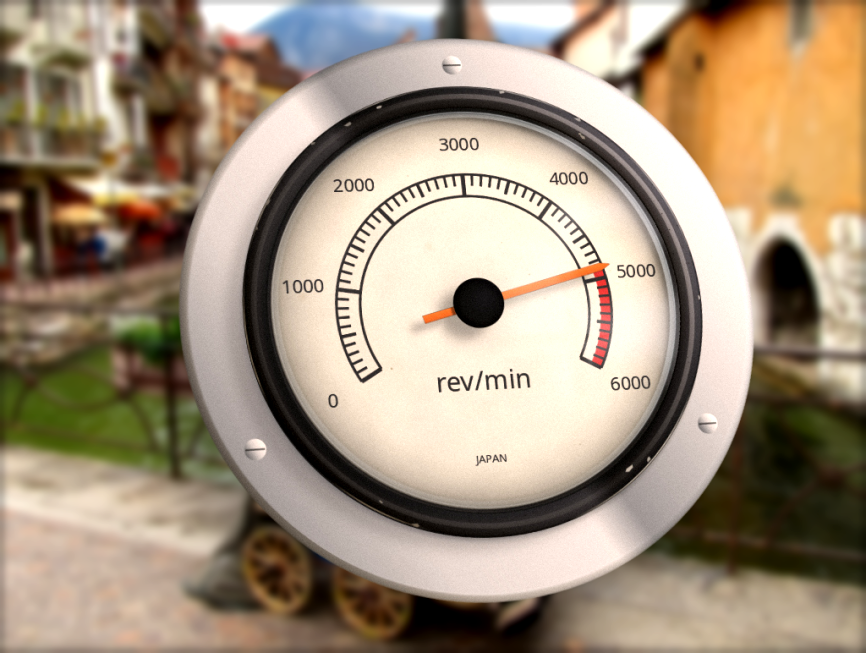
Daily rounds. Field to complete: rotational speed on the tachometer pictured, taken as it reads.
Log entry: 4900 rpm
